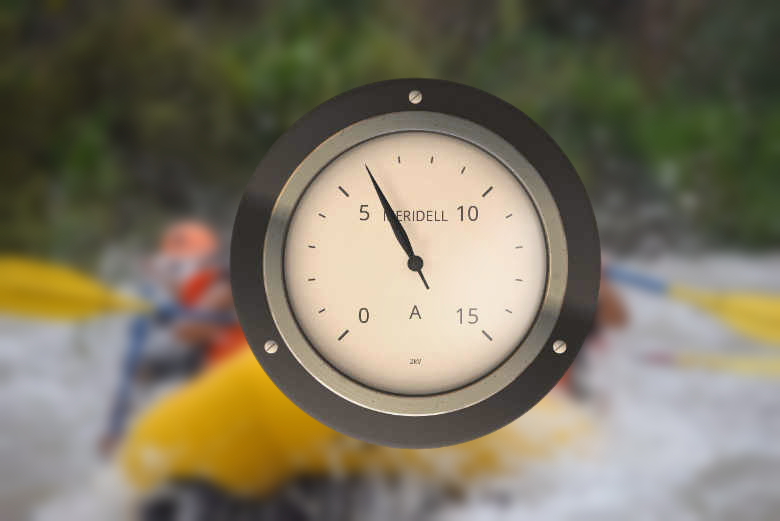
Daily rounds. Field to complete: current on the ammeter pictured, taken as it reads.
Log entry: 6 A
